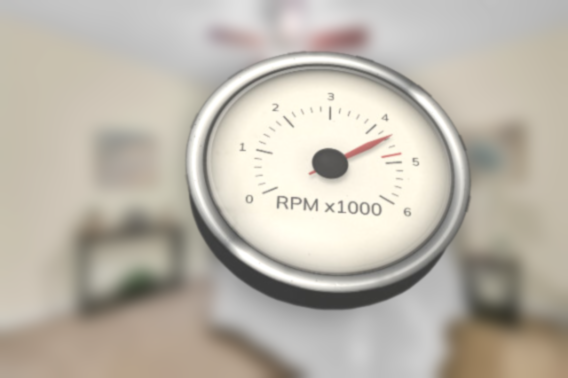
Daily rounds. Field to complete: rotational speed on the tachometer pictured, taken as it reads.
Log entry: 4400 rpm
